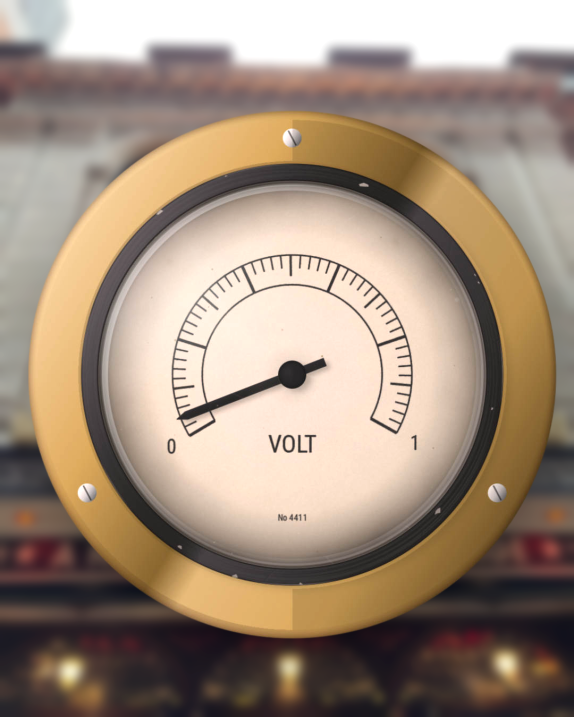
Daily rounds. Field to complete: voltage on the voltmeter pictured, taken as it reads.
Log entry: 0.04 V
